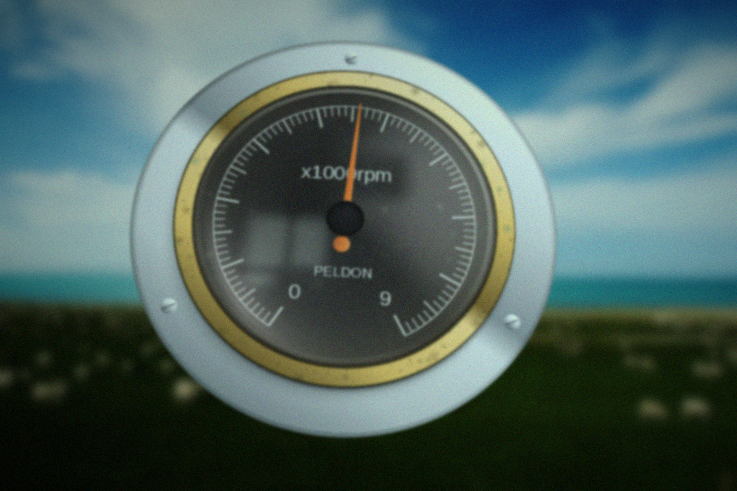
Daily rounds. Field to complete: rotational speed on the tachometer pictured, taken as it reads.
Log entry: 4600 rpm
